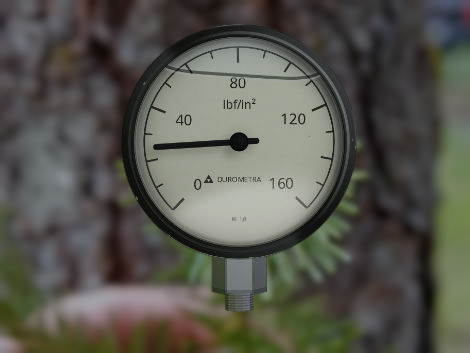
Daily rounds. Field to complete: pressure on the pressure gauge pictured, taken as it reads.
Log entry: 25 psi
